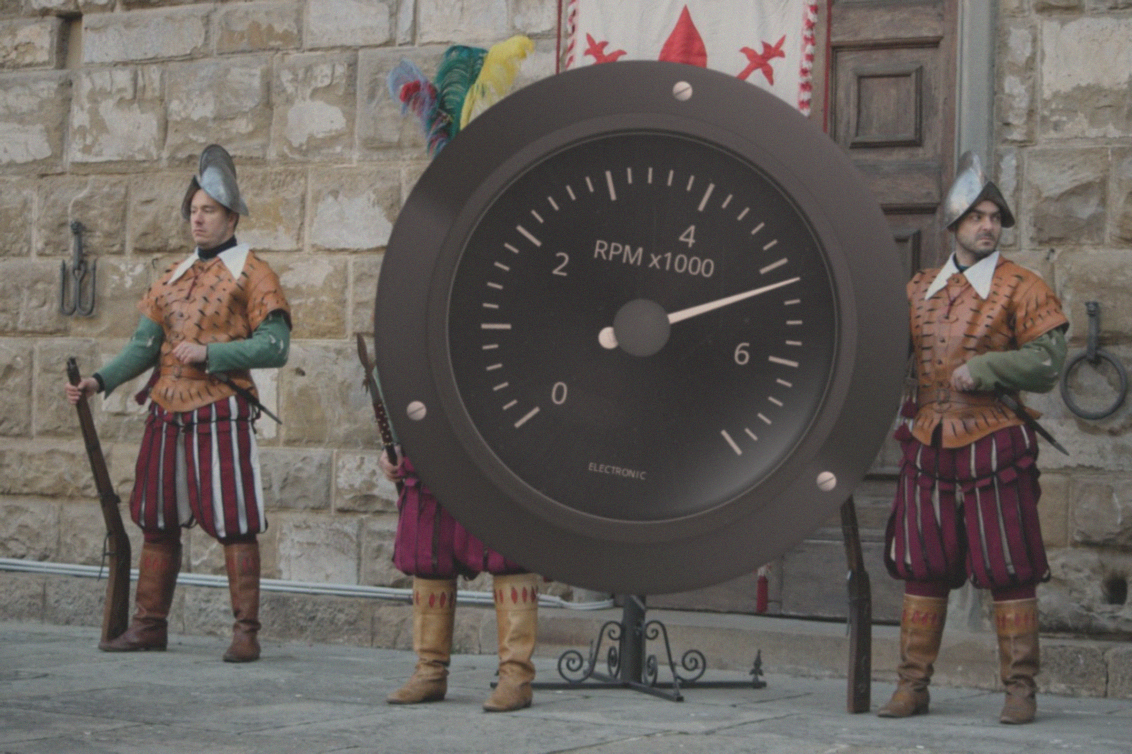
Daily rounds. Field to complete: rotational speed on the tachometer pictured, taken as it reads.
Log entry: 5200 rpm
